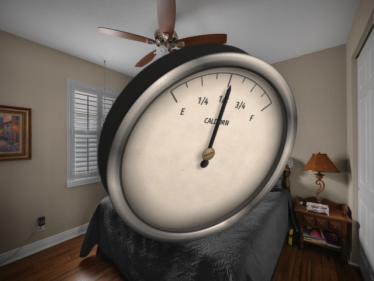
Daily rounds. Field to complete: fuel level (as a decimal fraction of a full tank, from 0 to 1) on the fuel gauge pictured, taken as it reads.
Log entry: 0.5
